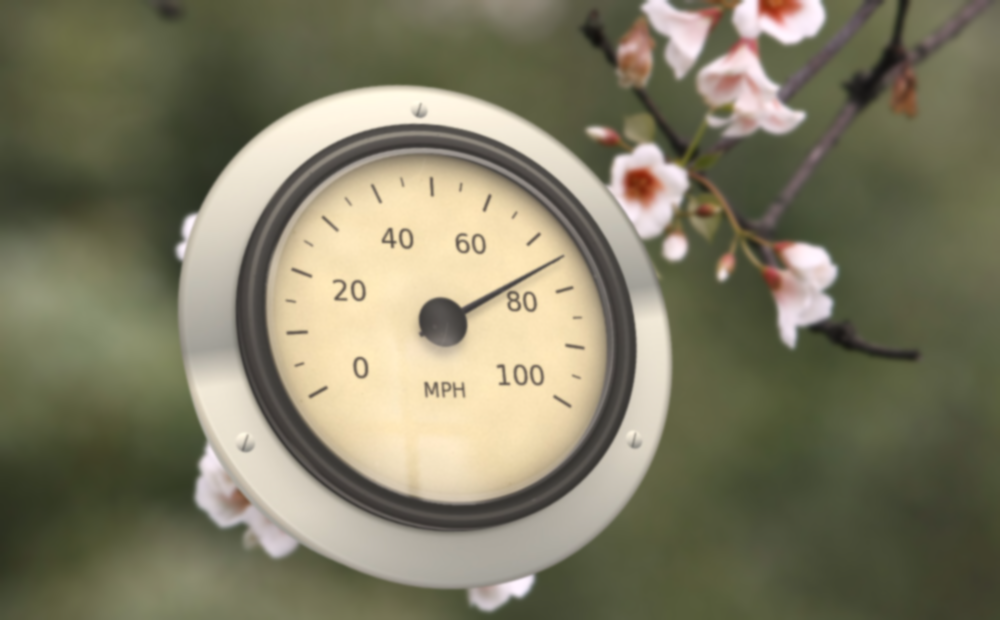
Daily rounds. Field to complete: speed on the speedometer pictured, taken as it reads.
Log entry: 75 mph
